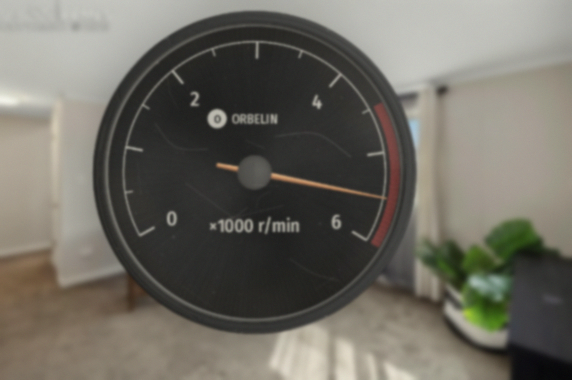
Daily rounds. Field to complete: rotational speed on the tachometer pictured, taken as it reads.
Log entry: 5500 rpm
